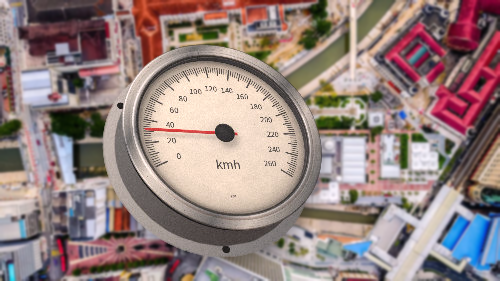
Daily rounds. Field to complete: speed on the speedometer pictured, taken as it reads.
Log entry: 30 km/h
